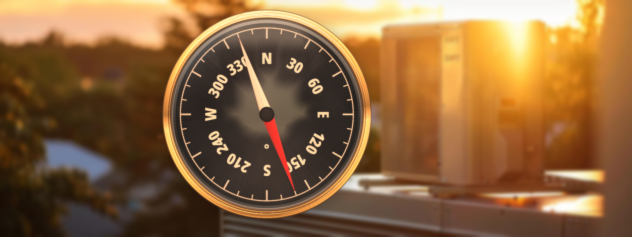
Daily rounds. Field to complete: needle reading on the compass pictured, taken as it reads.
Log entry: 160 °
